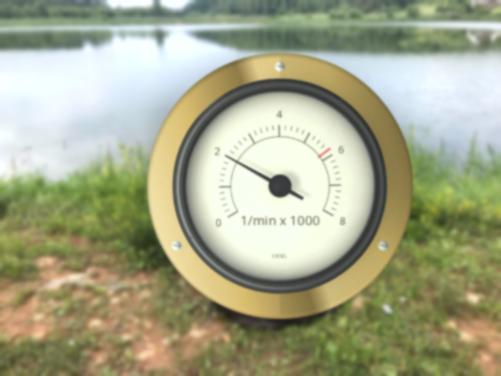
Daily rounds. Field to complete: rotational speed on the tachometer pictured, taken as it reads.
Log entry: 2000 rpm
